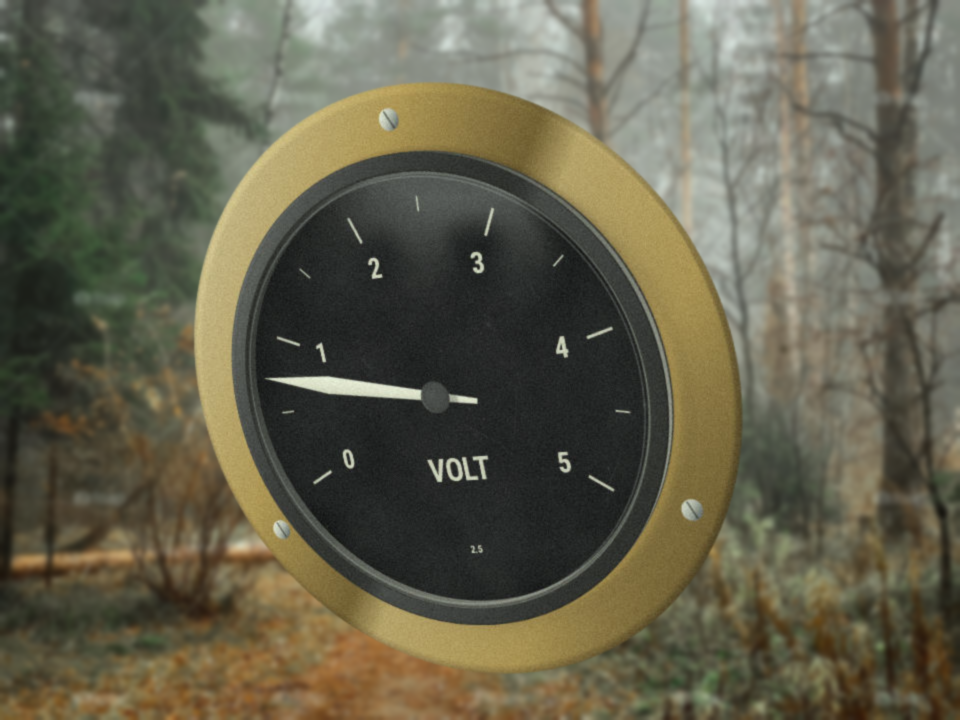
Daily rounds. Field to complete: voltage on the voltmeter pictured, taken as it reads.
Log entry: 0.75 V
